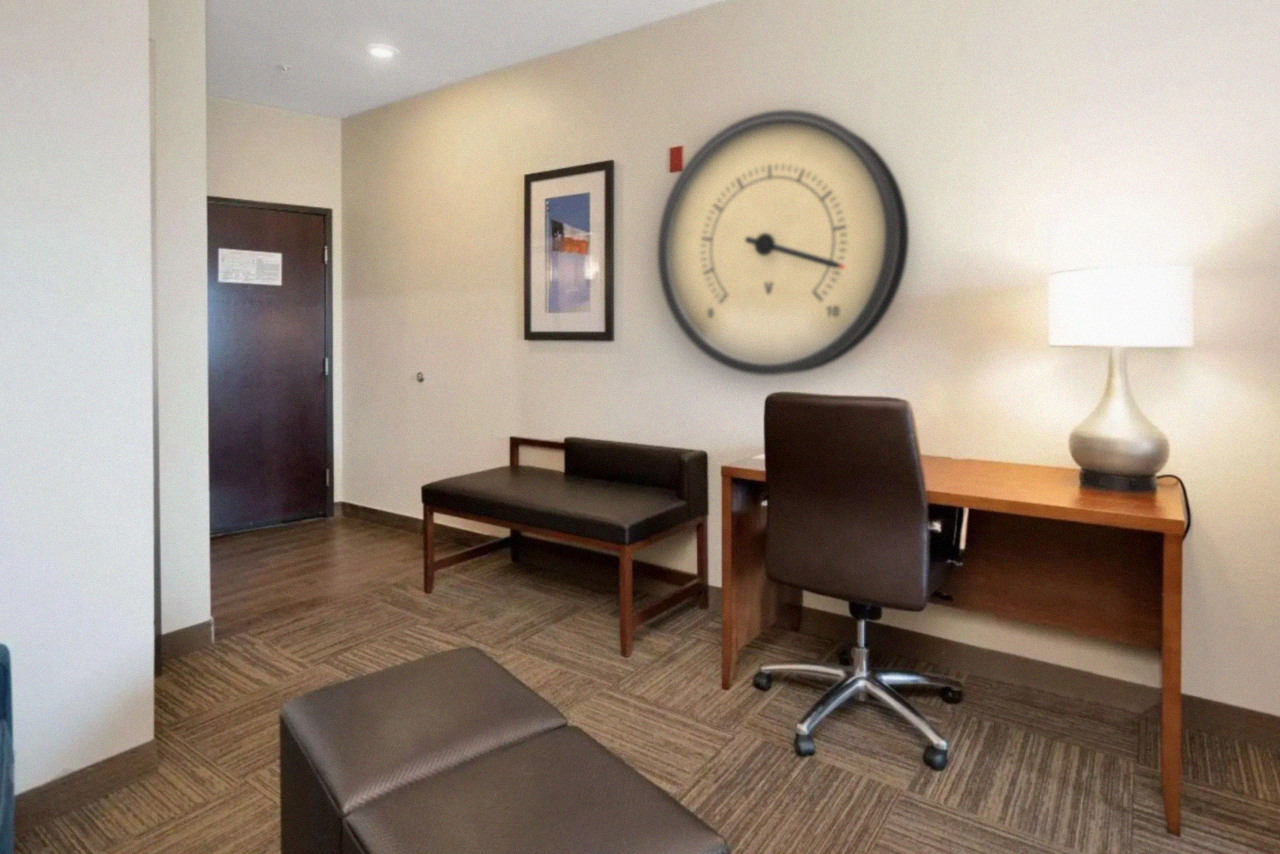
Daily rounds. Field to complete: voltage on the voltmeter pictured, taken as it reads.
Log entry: 9 V
